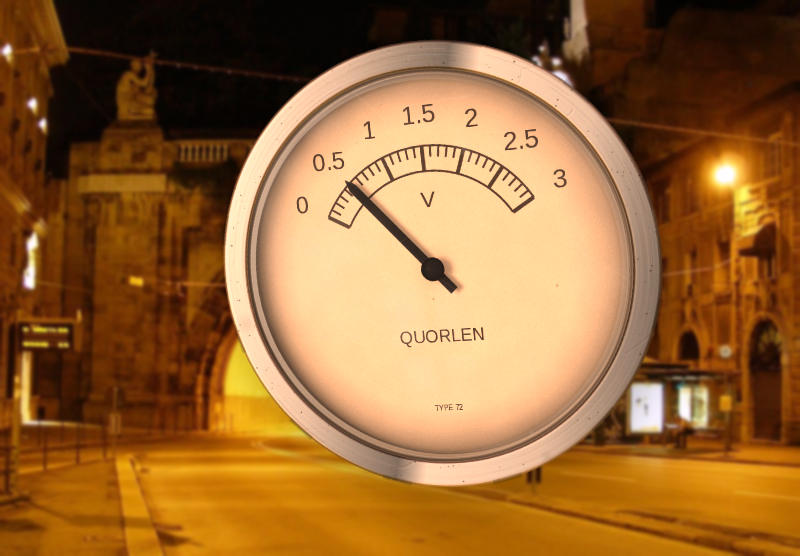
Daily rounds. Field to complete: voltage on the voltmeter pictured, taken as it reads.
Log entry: 0.5 V
